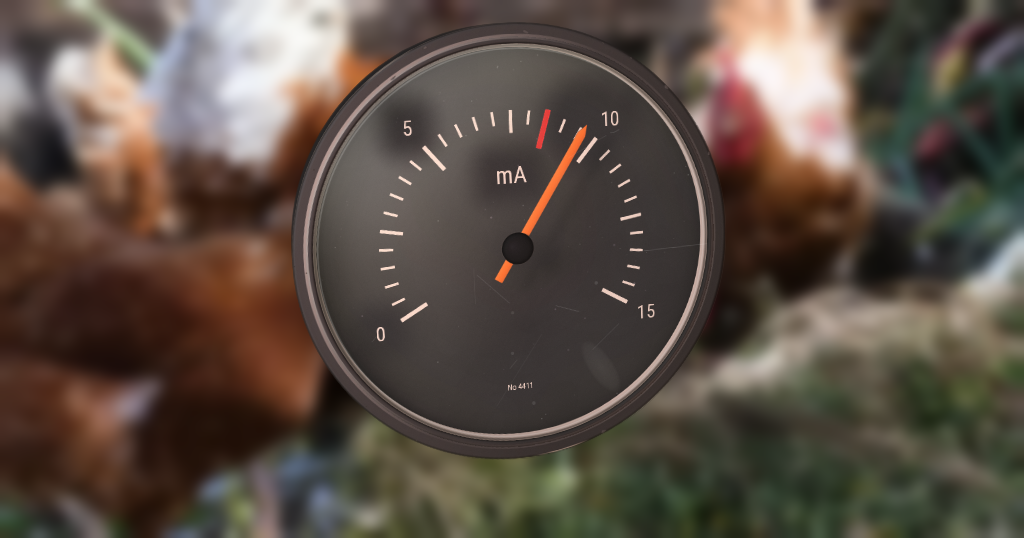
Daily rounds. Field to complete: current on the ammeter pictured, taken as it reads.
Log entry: 9.5 mA
